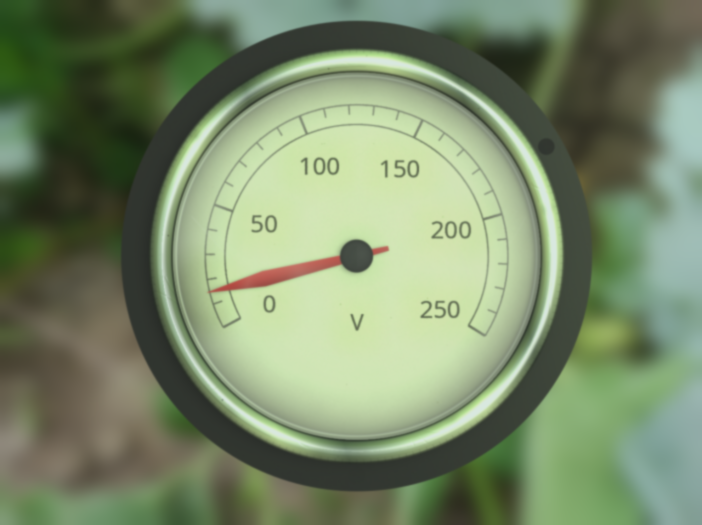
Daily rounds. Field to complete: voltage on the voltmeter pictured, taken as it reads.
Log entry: 15 V
